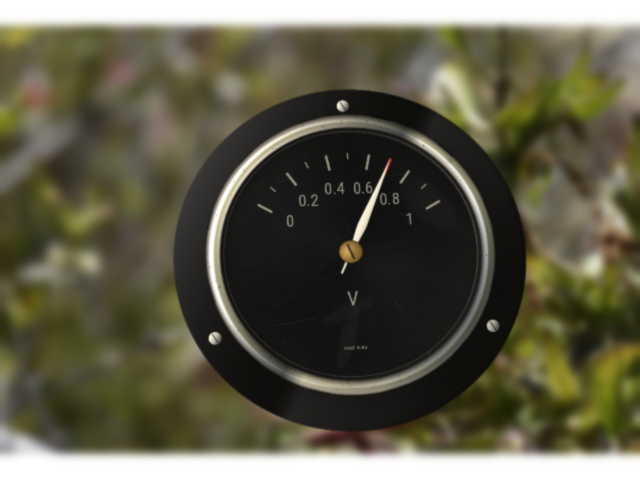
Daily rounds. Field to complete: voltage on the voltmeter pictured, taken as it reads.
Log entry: 0.7 V
